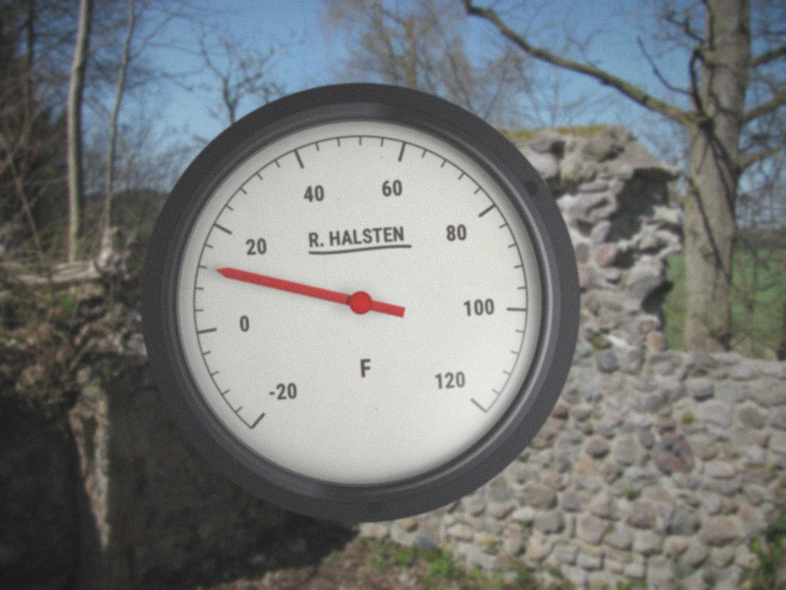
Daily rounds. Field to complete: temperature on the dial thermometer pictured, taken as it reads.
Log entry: 12 °F
